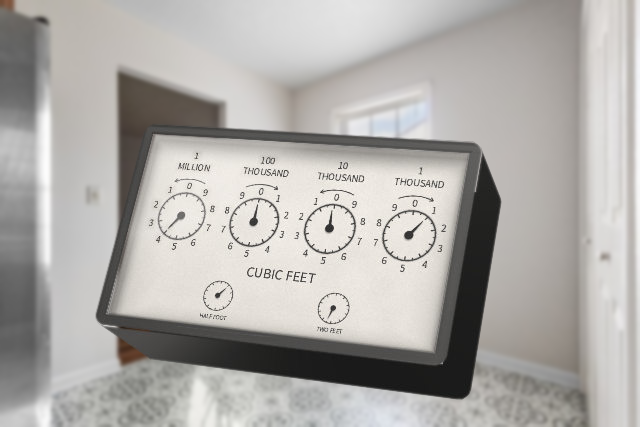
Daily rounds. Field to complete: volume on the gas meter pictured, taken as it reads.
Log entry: 400100 ft³
